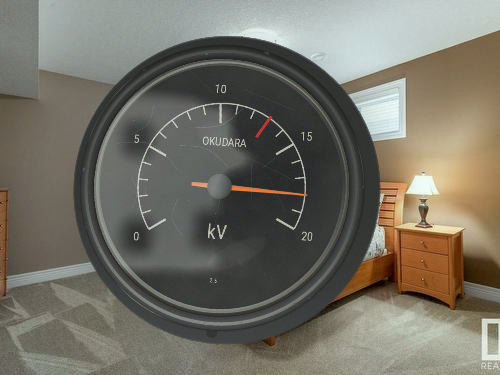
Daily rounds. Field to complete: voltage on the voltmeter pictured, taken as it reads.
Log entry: 18 kV
